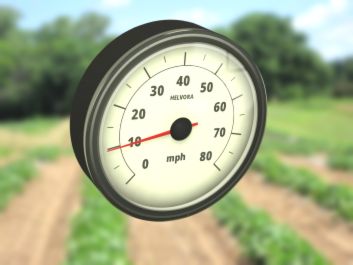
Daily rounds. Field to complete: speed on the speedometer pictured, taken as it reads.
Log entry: 10 mph
